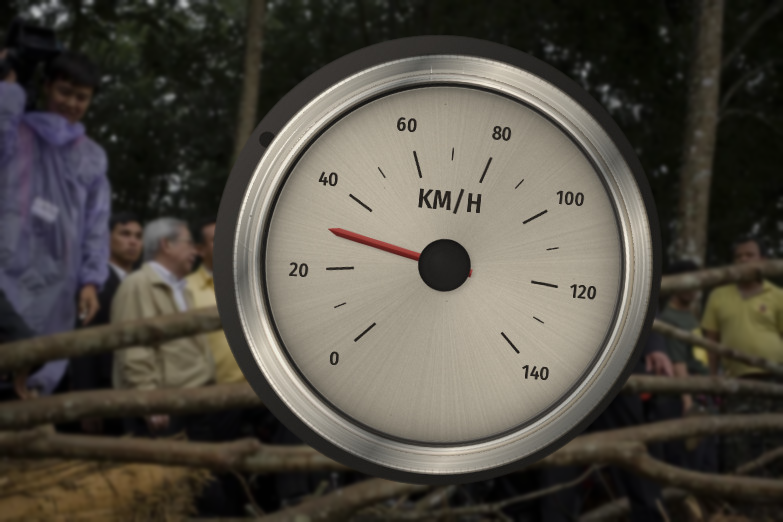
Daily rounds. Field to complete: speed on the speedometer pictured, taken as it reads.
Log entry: 30 km/h
